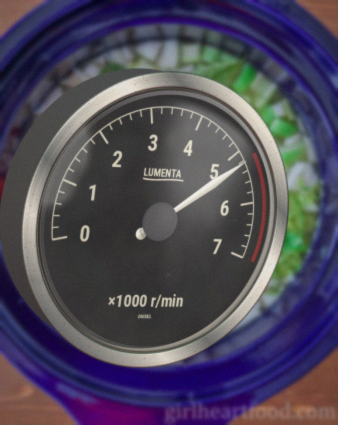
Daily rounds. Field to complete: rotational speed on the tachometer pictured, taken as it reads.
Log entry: 5200 rpm
